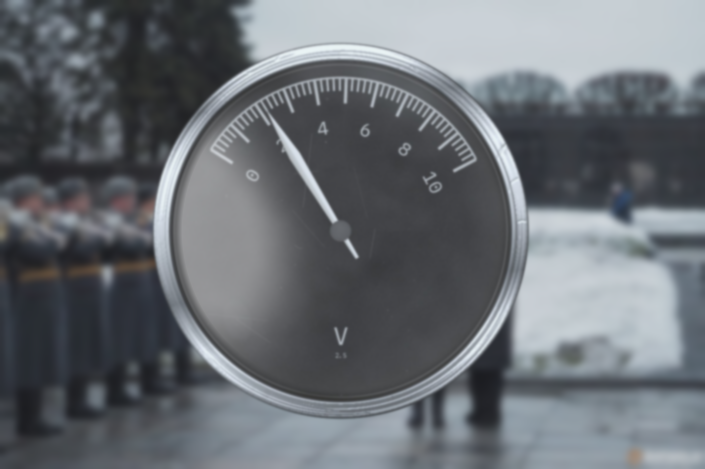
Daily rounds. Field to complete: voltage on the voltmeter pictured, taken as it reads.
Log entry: 2.2 V
